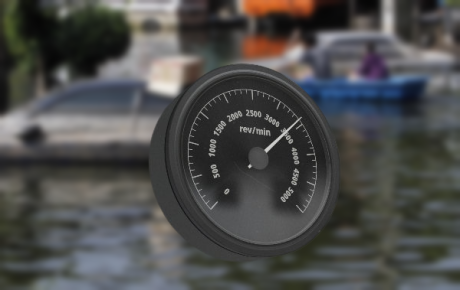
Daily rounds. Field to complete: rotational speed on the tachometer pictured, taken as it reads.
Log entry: 3400 rpm
